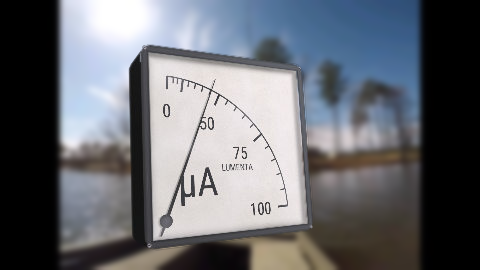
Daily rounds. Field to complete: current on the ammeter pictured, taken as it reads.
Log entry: 45 µA
